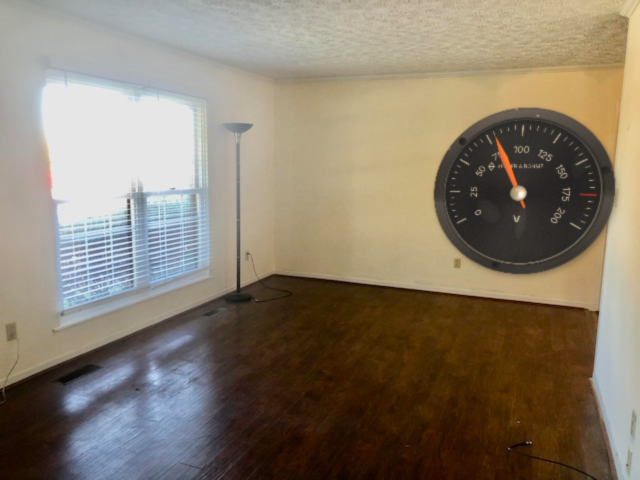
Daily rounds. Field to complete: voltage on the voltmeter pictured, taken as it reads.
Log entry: 80 V
